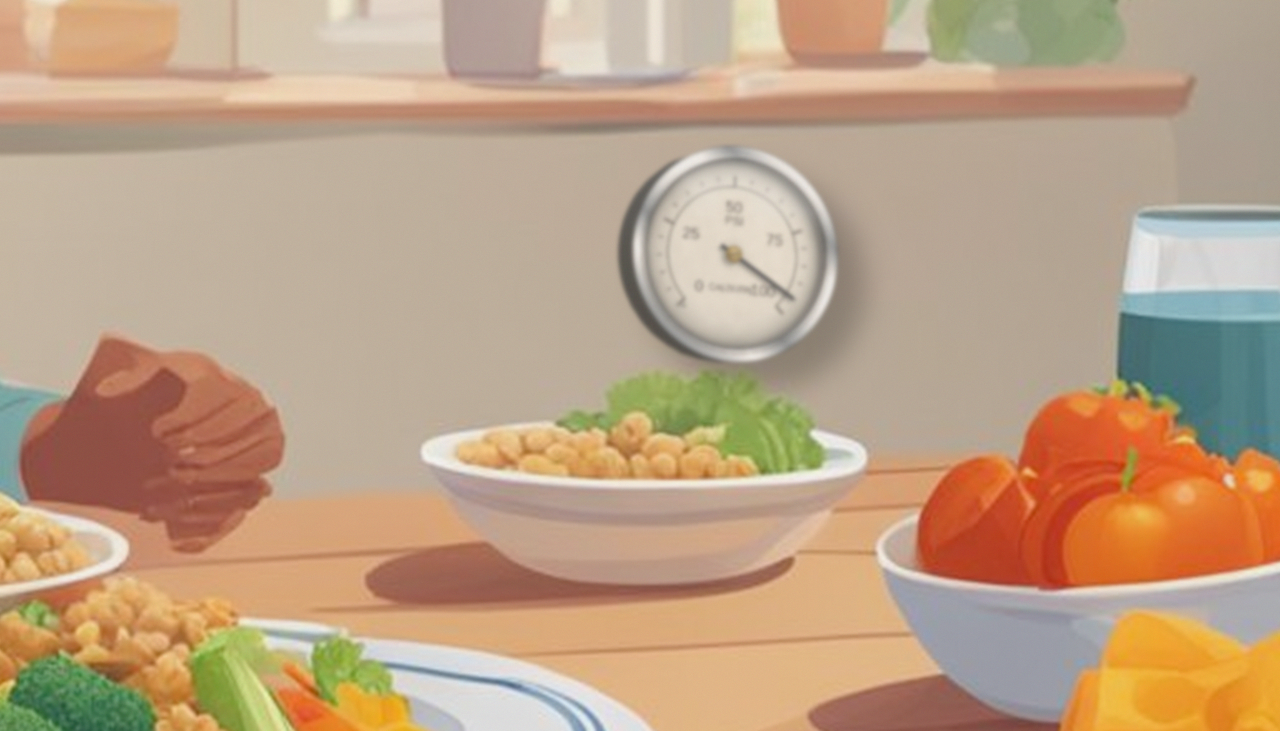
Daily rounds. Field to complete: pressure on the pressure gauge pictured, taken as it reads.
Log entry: 95 psi
